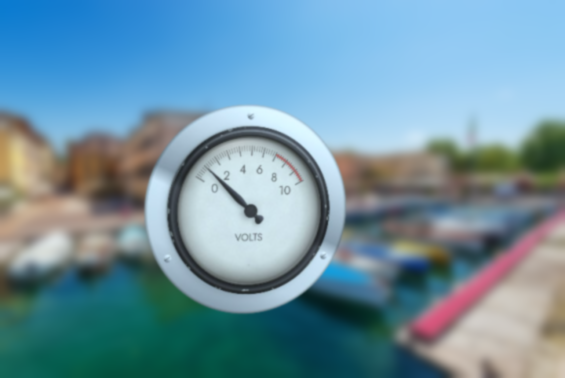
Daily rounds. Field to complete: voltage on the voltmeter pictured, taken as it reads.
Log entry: 1 V
